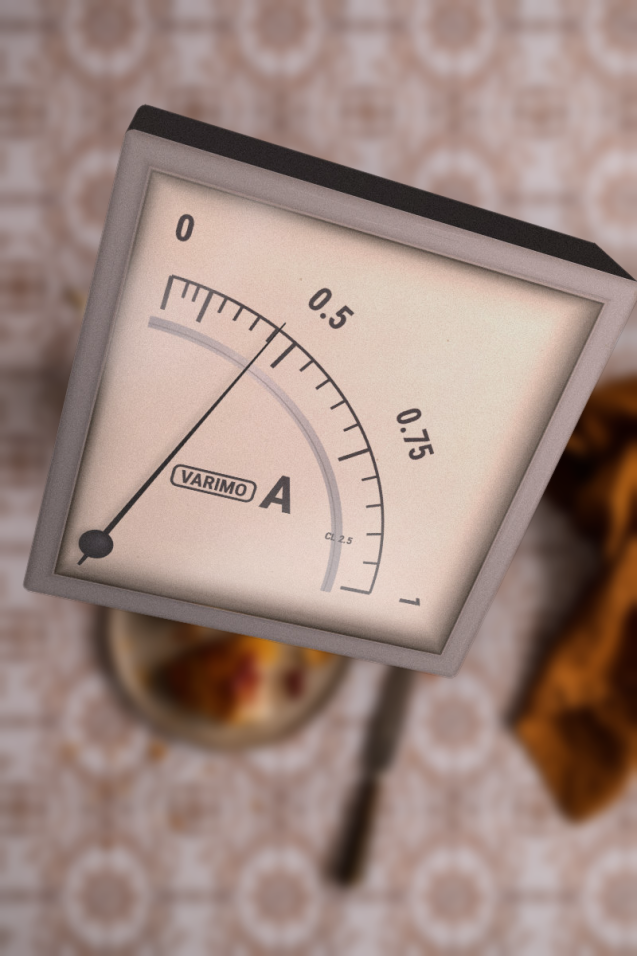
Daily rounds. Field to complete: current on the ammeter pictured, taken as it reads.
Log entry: 0.45 A
